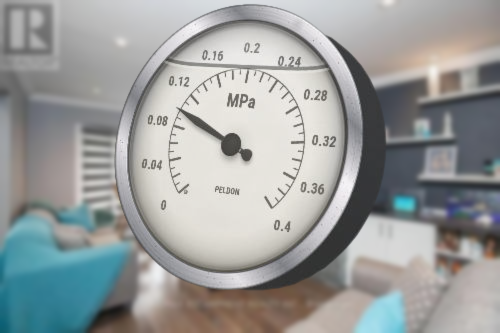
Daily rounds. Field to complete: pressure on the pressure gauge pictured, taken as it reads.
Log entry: 0.1 MPa
